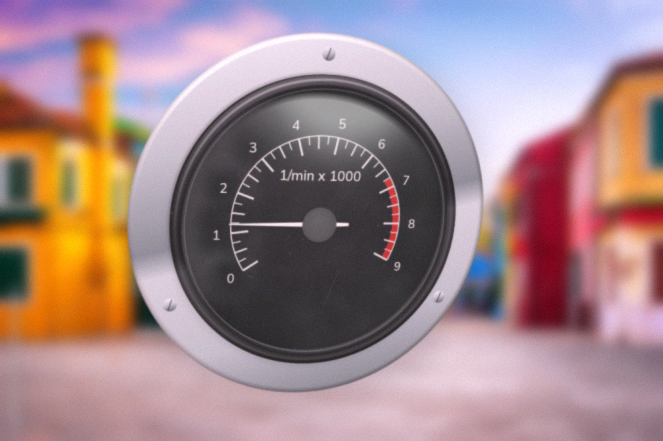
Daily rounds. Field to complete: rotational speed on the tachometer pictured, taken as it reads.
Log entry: 1250 rpm
